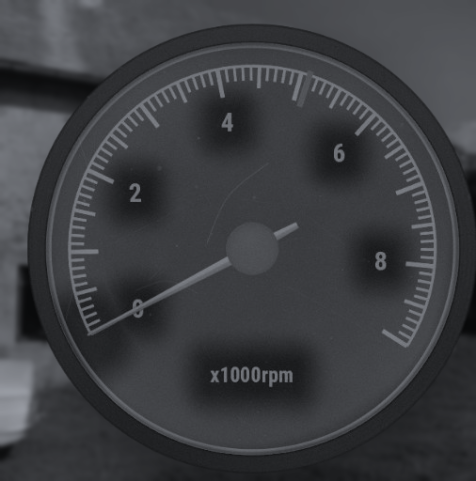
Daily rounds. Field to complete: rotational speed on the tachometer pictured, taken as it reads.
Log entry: 0 rpm
